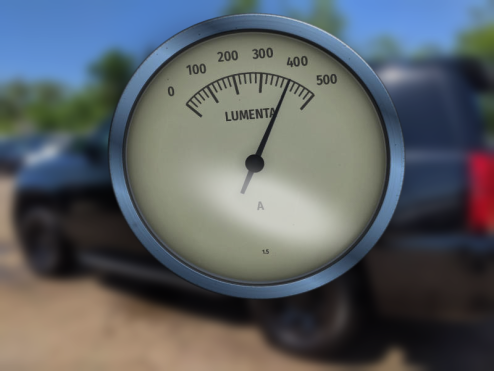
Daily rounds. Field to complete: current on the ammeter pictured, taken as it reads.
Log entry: 400 A
